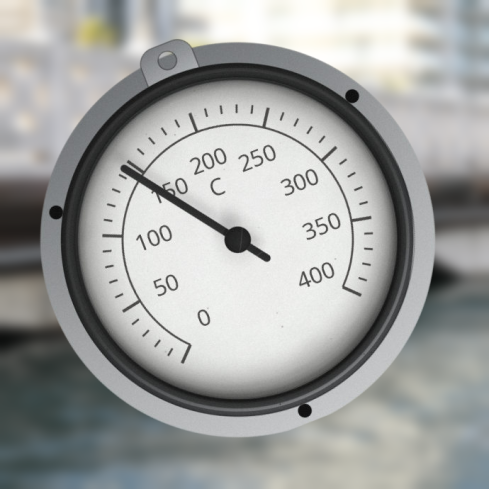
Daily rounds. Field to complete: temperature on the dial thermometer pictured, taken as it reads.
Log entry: 145 °C
